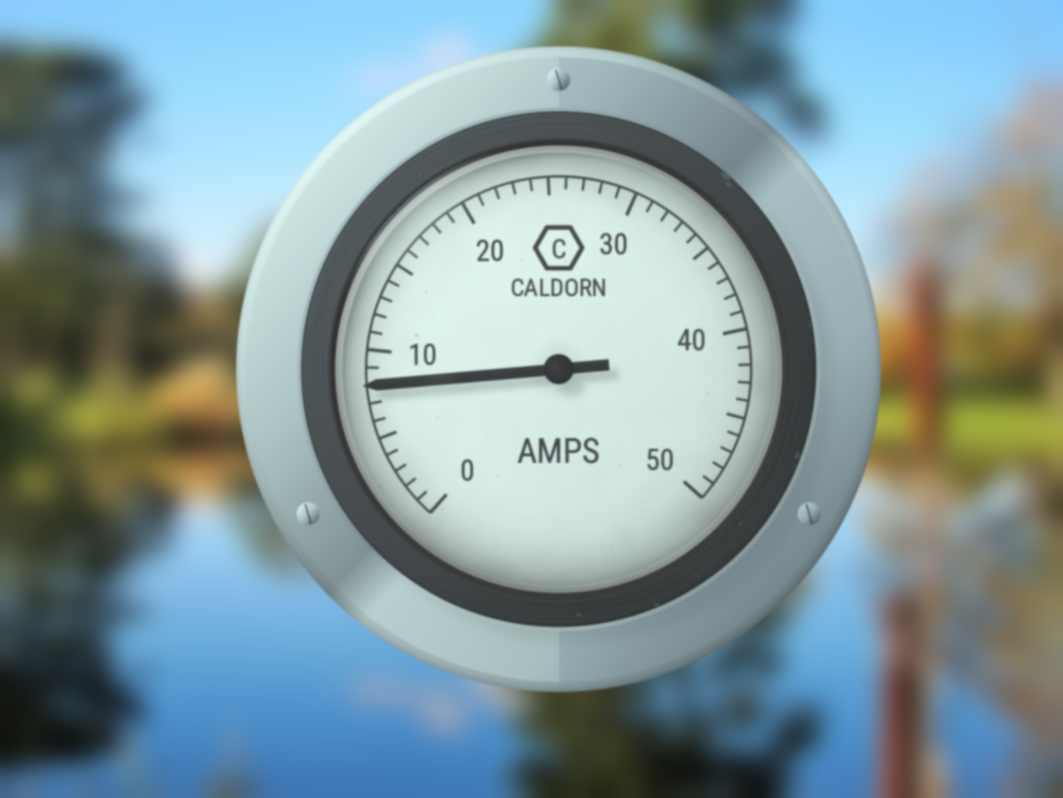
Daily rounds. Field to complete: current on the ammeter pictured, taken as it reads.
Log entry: 8 A
